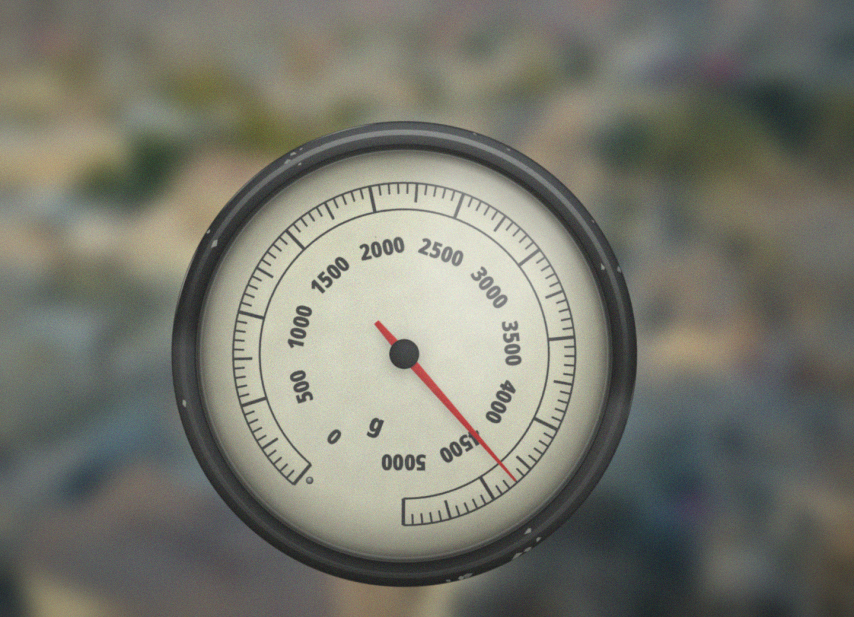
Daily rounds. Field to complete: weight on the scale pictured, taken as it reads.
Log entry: 4350 g
